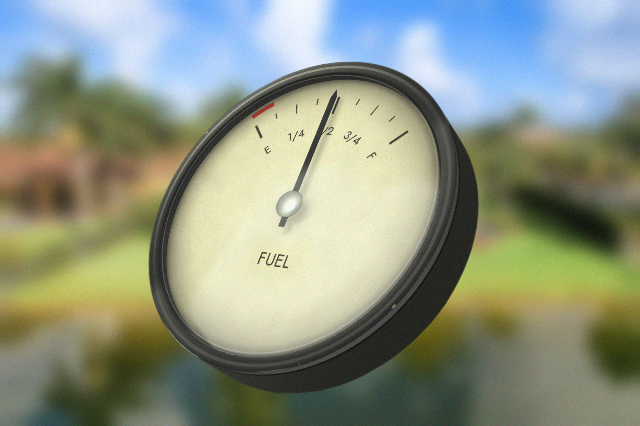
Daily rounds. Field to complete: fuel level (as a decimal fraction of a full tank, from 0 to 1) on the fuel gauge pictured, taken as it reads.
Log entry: 0.5
